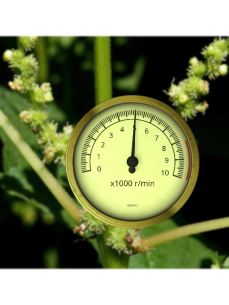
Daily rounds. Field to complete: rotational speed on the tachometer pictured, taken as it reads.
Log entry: 5000 rpm
